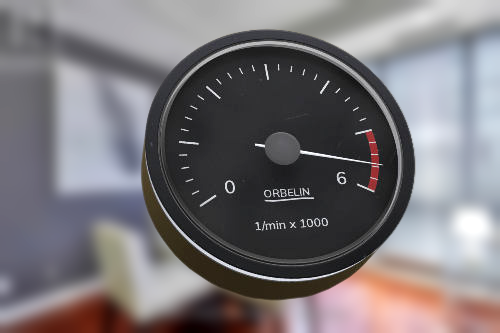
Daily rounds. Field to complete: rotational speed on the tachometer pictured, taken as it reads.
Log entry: 5600 rpm
